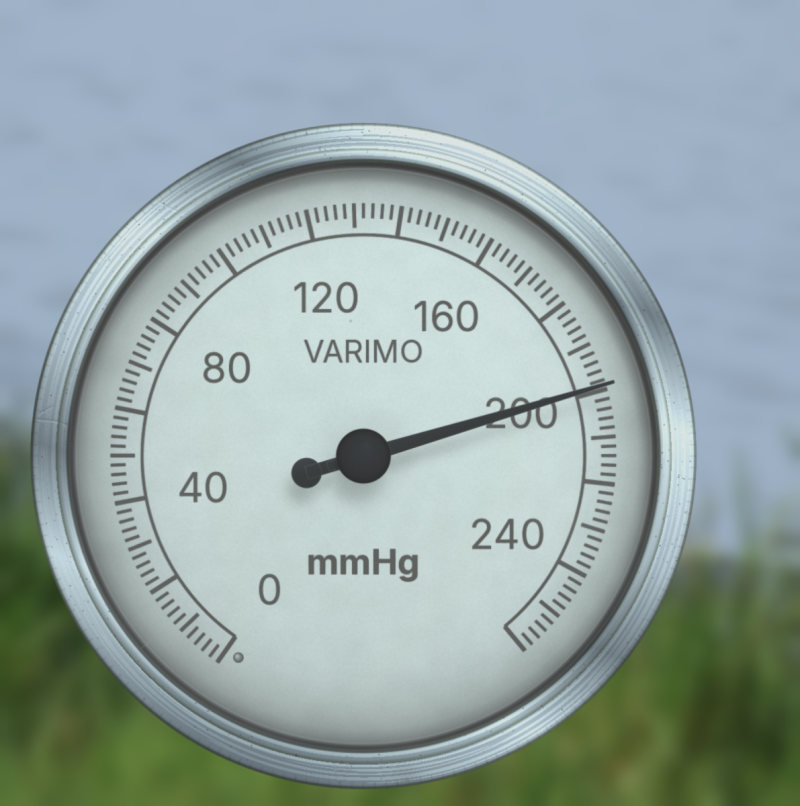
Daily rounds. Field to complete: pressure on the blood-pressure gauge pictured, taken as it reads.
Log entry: 199 mmHg
